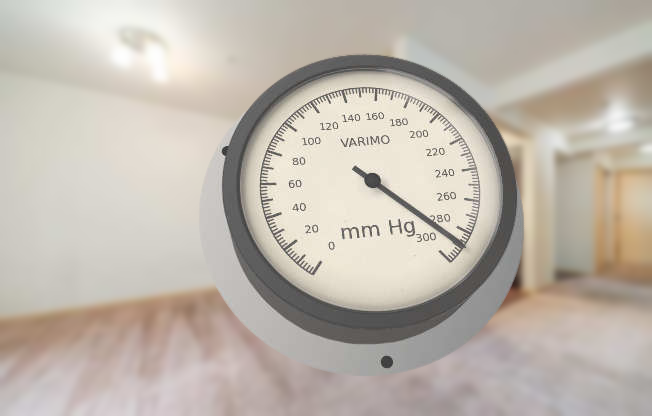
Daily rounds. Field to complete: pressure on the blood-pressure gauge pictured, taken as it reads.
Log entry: 290 mmHg
